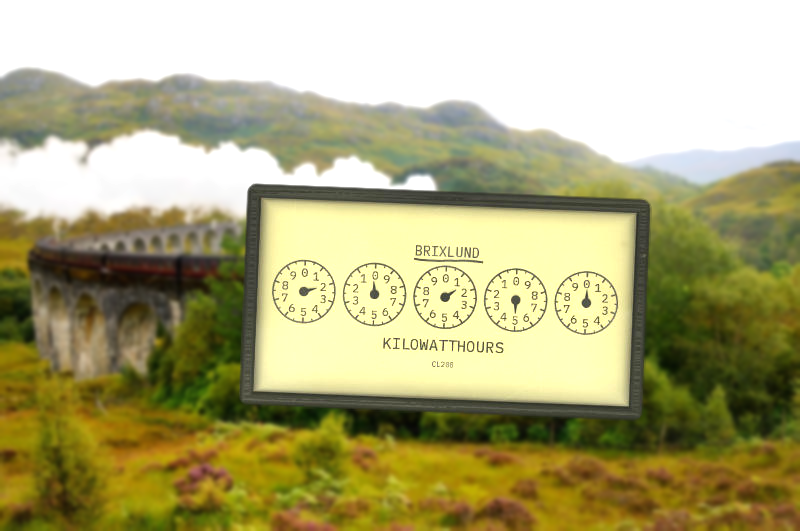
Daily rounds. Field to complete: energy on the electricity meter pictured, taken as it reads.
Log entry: 20150 kWh
